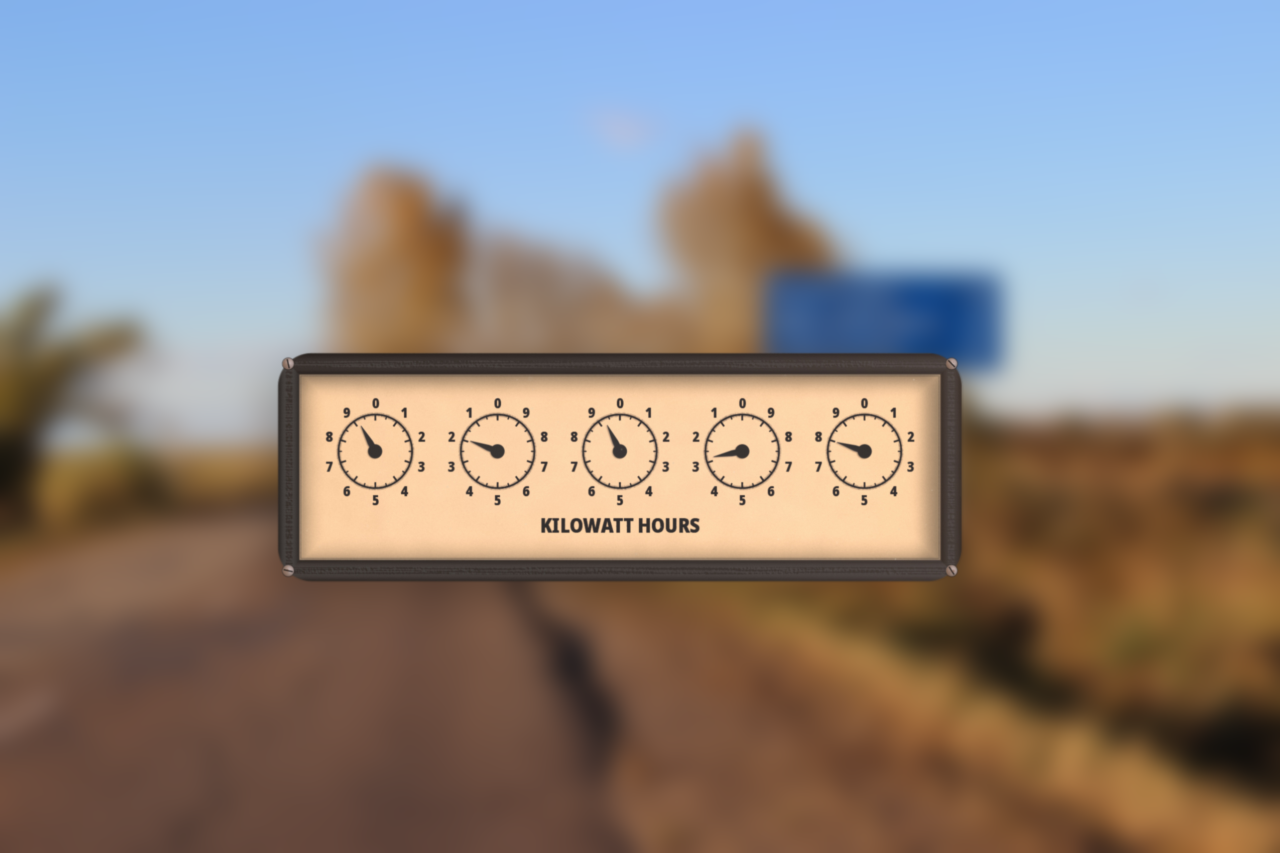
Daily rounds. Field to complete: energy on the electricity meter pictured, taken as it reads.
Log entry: 91928 kWh
